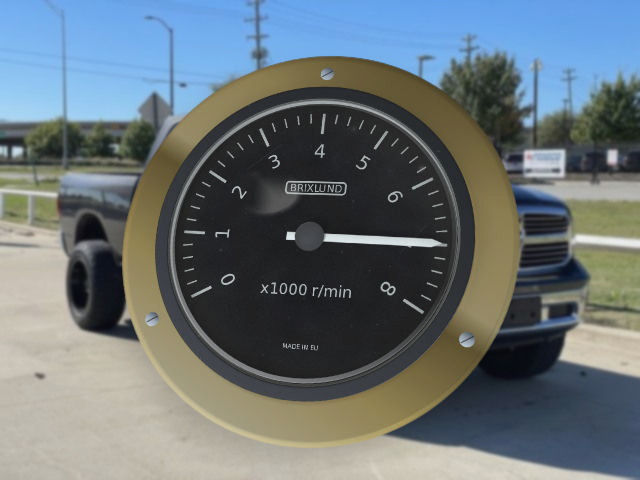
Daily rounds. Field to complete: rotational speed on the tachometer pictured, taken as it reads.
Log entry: 7000 rpm
